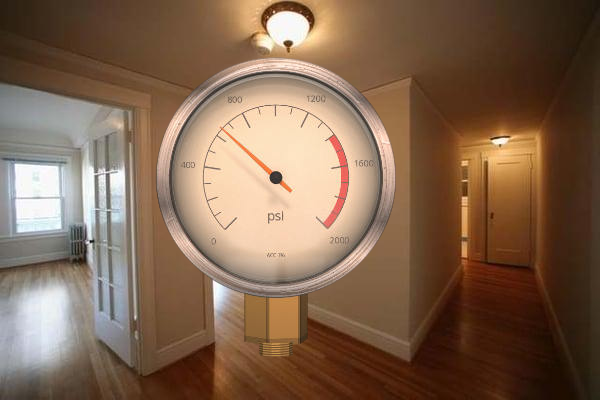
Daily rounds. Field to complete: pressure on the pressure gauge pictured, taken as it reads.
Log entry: 650 psi
